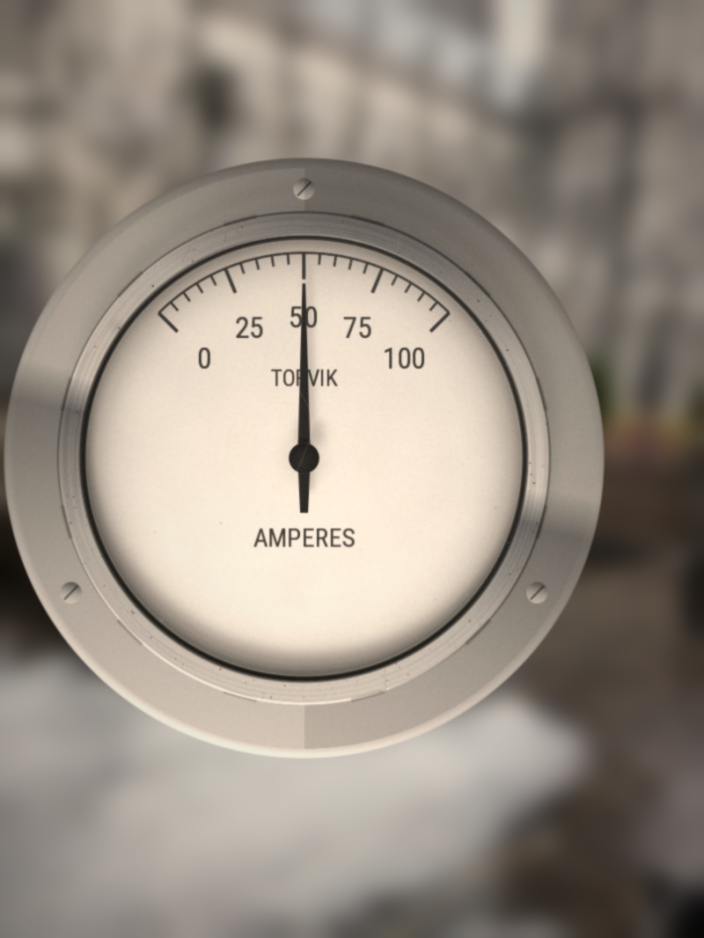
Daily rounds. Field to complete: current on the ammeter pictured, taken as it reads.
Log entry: 50 A
